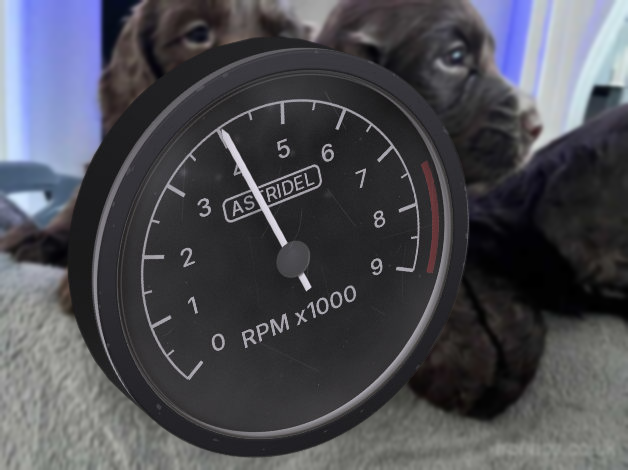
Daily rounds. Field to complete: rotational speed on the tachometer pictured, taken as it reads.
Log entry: 4000 rpm
